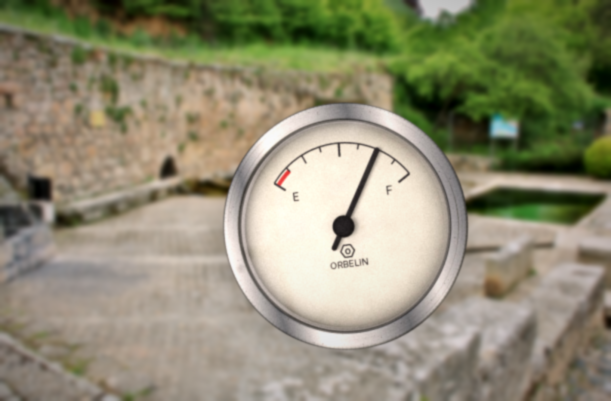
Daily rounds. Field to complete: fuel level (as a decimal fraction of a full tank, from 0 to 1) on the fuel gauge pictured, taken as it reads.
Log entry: 0.75
